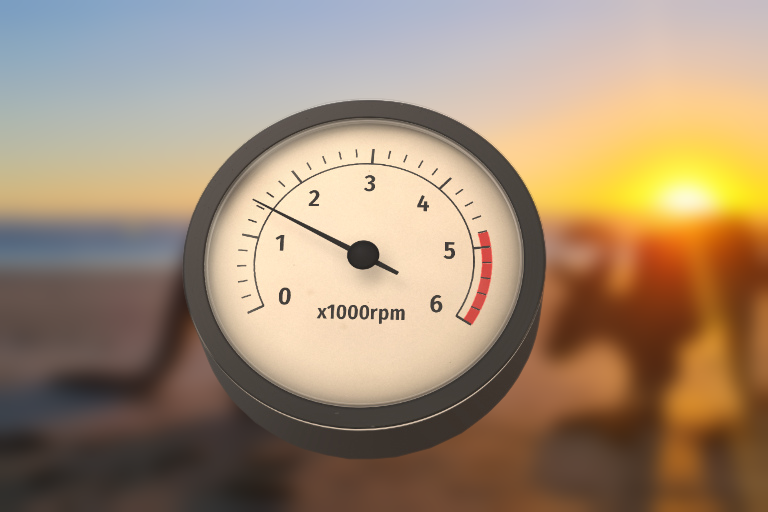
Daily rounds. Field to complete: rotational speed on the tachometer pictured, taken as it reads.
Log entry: 1400 rpm
